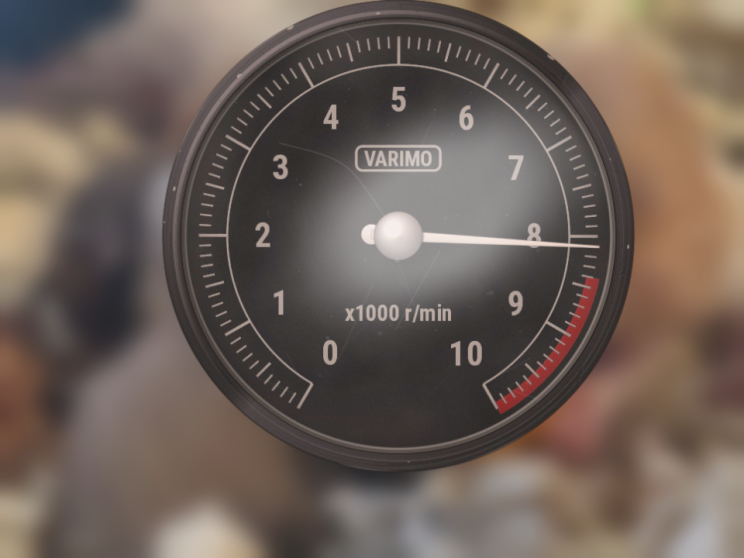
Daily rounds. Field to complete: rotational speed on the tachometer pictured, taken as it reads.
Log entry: 8100 rpm
